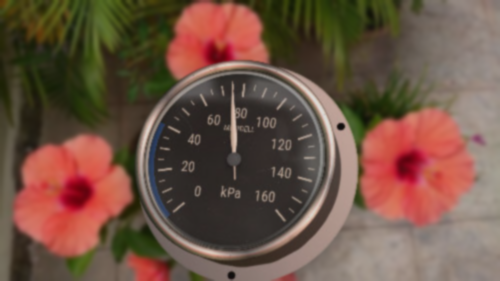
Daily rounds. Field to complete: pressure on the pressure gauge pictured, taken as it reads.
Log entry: 75 kPa
